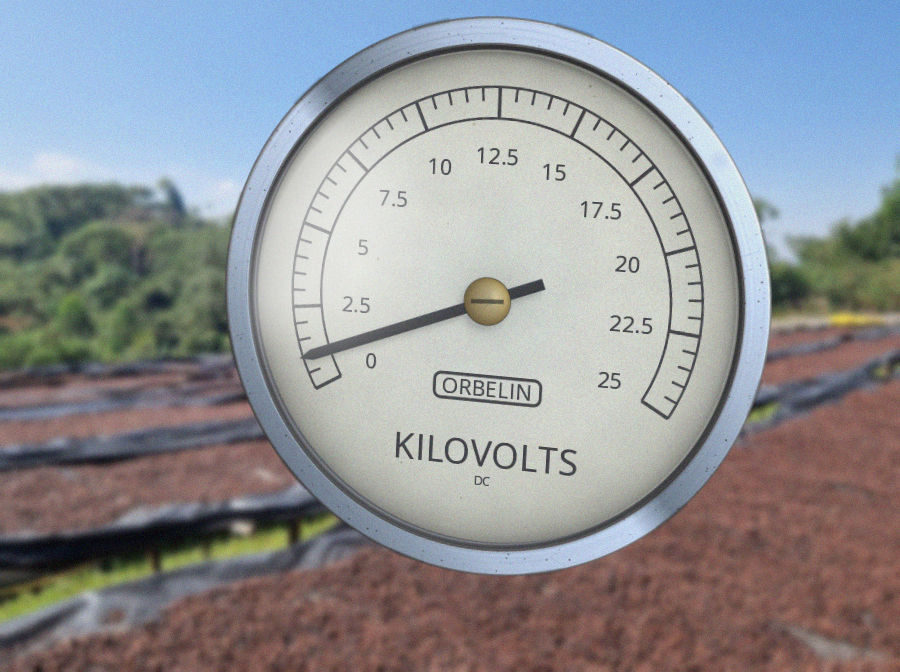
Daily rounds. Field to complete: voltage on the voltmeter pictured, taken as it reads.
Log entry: 1 kV
